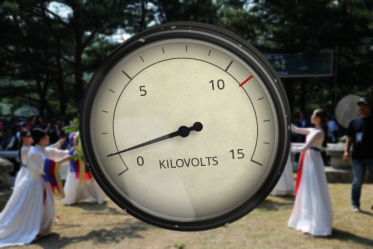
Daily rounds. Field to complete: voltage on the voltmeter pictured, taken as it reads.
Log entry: 1 kV
